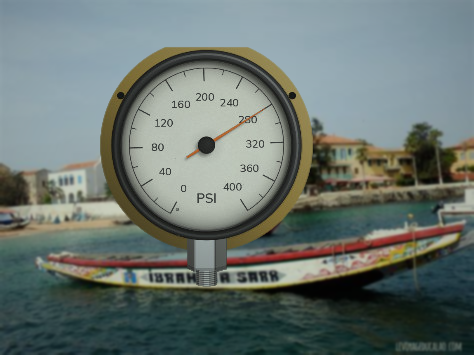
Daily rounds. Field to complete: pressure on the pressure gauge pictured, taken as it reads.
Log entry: 280 psi
